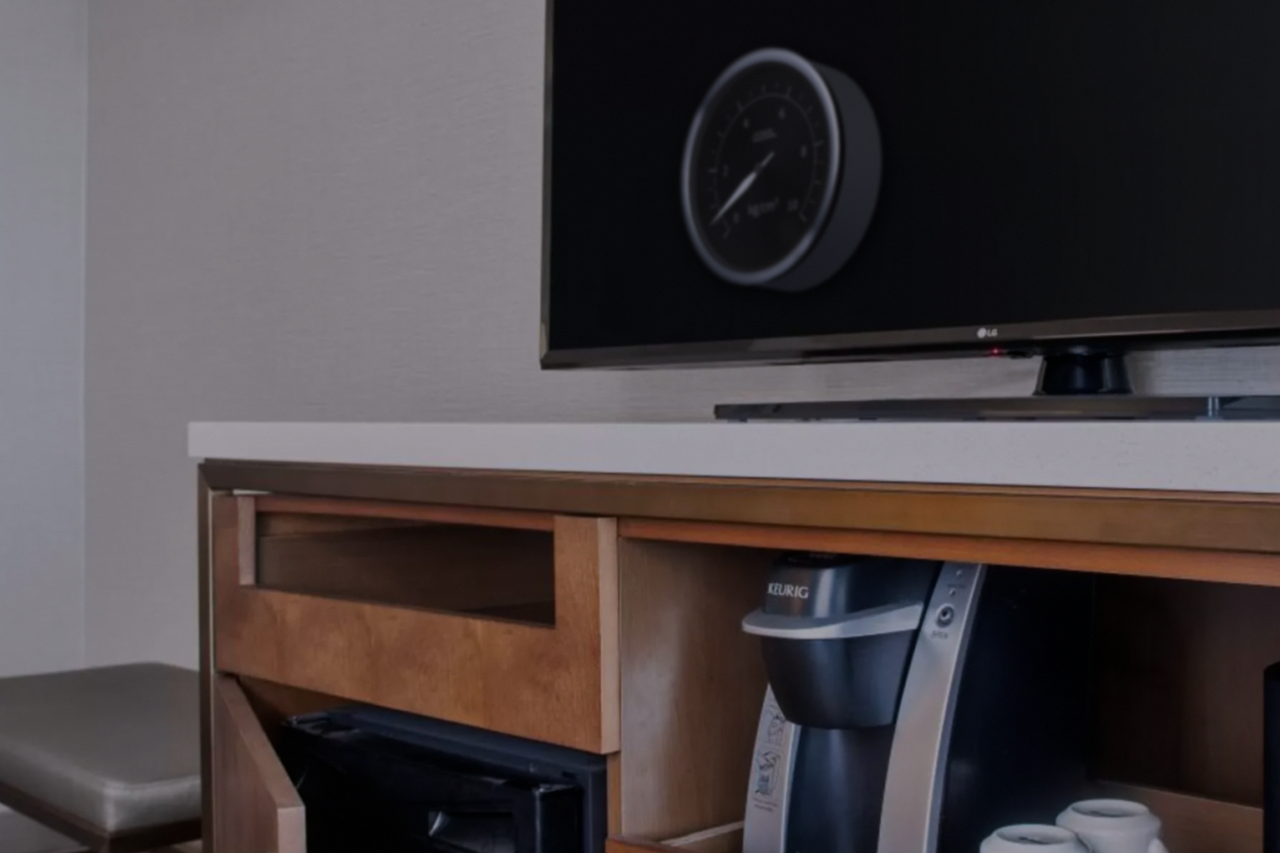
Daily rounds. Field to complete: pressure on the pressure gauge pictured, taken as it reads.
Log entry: 0.5 kg/cm²
